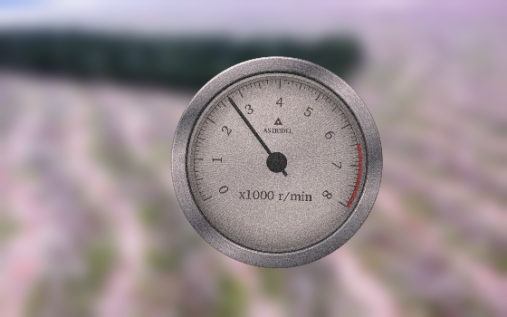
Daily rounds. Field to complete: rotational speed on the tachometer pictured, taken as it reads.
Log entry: 2700 rpm
